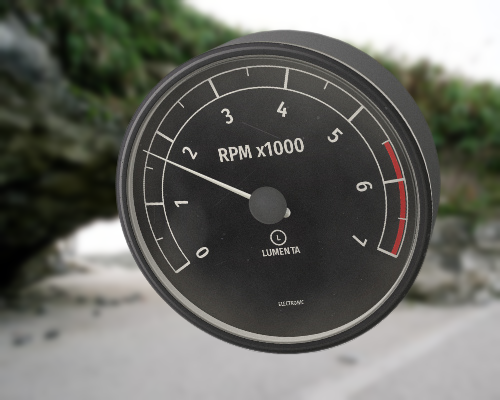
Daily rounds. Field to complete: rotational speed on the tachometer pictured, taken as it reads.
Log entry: 1750 rpm
